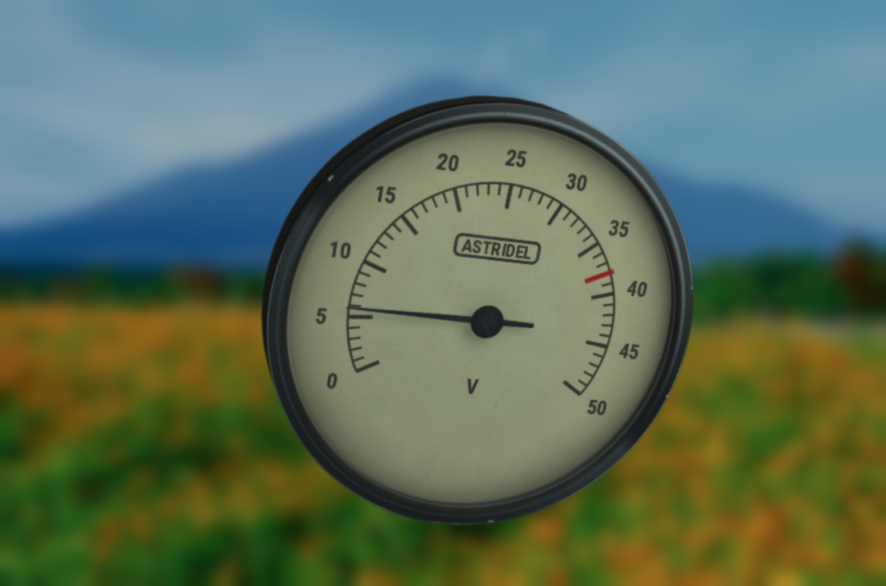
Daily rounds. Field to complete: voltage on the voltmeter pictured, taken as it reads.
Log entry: 6 V
